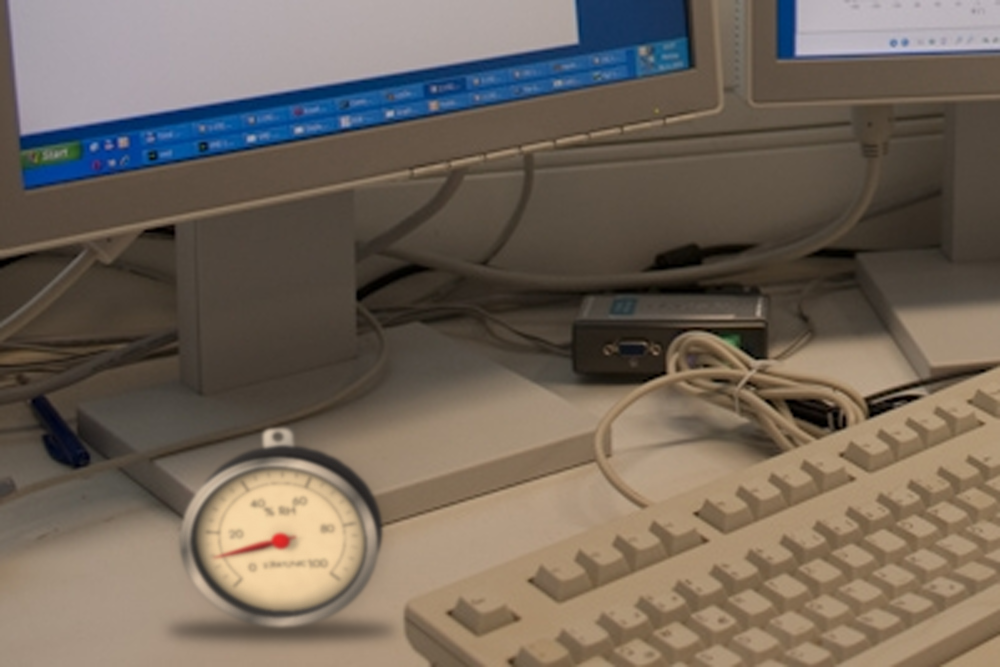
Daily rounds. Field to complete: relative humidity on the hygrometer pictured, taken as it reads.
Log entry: 12 %
